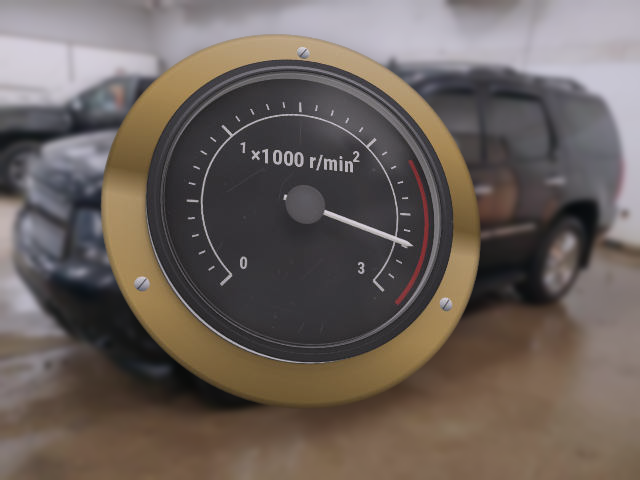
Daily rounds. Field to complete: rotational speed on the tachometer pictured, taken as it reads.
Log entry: 2700 rpm
